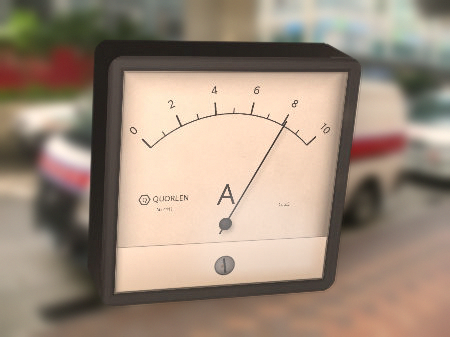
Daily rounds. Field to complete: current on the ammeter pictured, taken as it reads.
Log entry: 8 A
